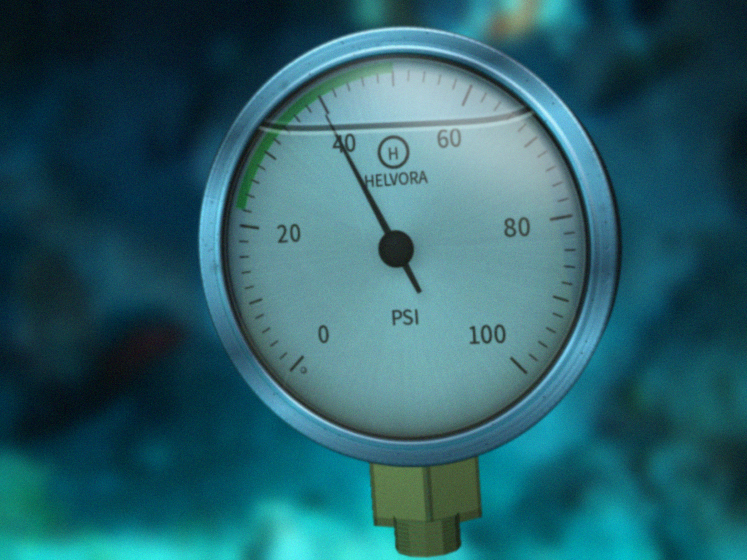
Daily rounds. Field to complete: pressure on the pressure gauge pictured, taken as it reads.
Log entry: 40 psi
